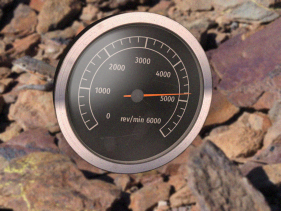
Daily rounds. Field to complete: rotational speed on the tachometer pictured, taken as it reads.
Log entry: 4800 rpm
